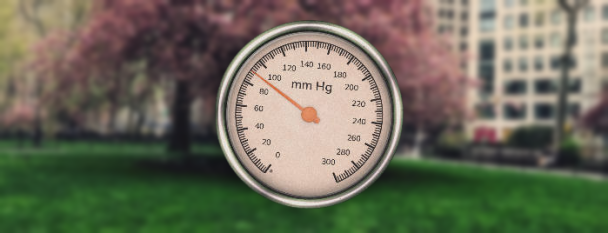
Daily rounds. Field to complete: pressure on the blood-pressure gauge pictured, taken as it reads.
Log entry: 90 mmHg
